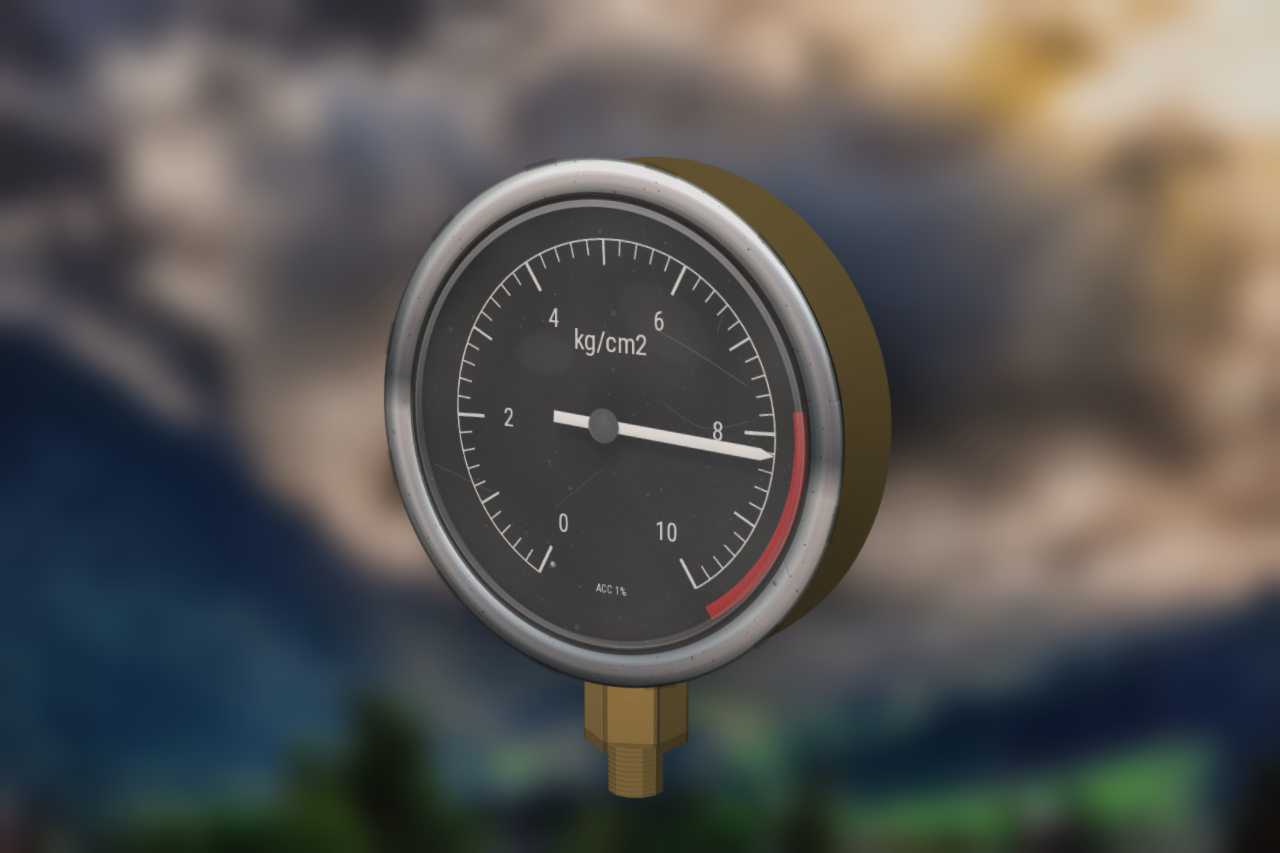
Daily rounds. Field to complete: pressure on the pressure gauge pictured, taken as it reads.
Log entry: 8.2 kg/cm²
